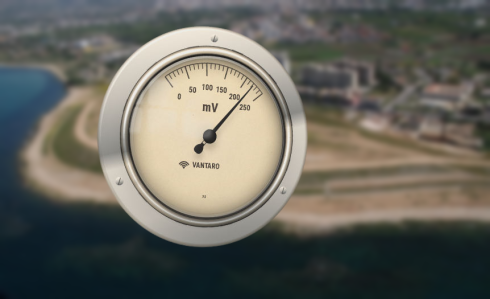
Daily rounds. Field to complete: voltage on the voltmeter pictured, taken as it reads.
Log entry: 220 mV
